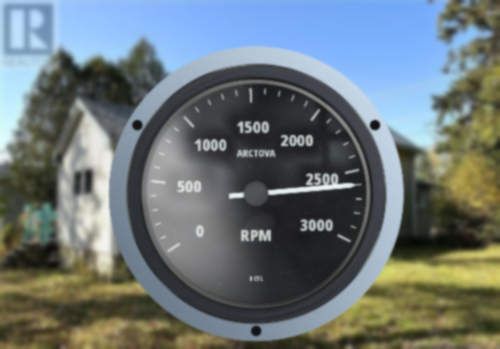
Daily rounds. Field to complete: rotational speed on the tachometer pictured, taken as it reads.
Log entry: 2600 rpm
